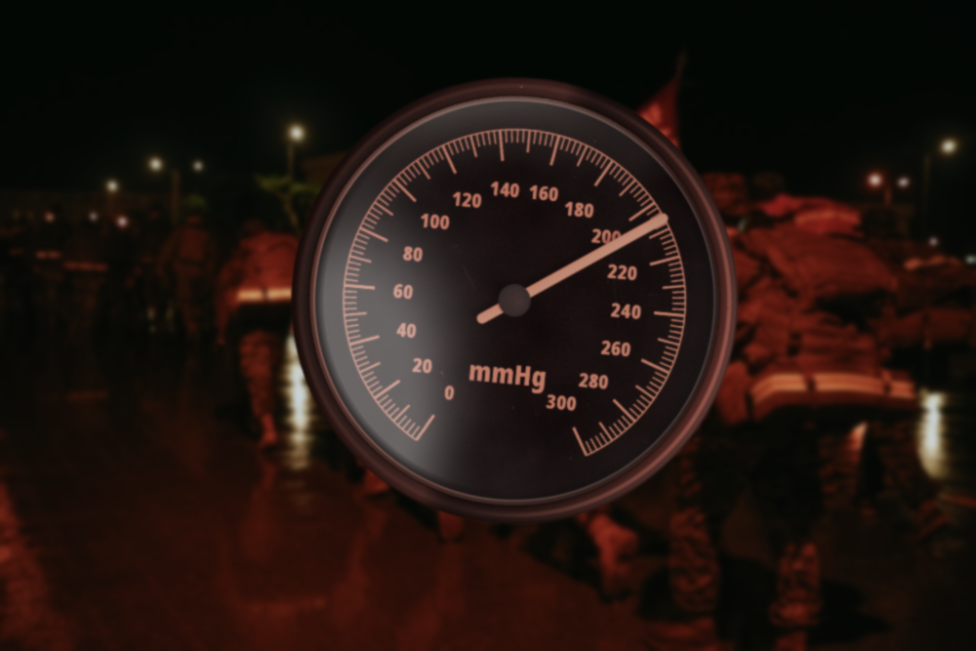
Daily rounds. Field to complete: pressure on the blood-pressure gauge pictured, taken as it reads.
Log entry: 206 mmHg
